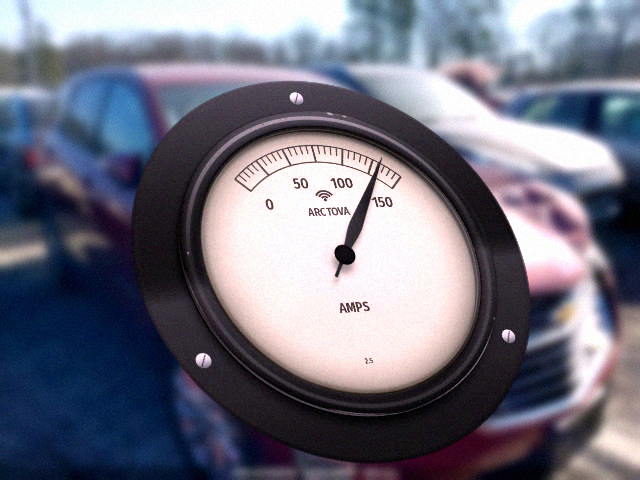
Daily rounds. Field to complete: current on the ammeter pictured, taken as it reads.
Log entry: 130 A
